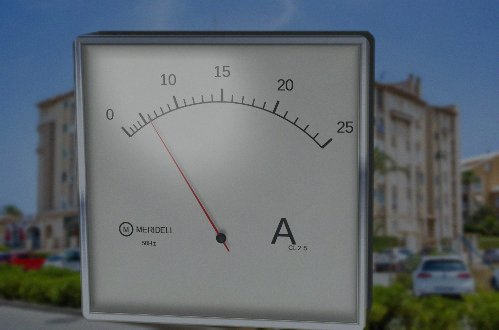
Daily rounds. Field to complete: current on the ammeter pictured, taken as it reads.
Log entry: 6 A
